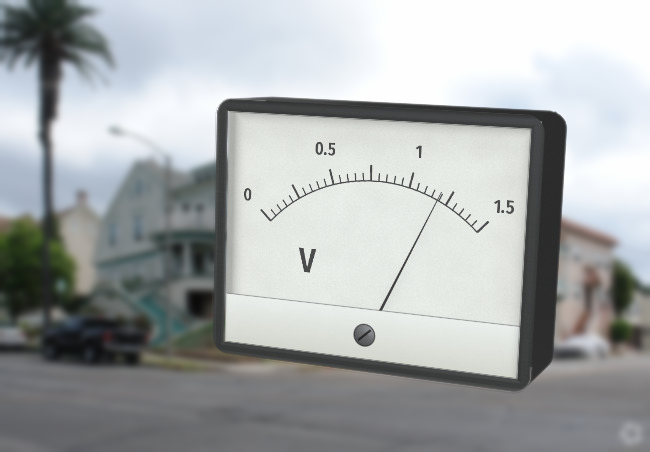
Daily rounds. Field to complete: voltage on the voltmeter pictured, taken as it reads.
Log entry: 1.2 V
